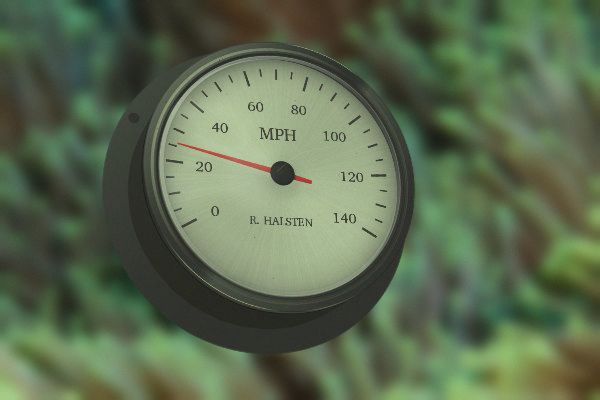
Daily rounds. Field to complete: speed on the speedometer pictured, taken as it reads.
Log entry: 25 mph
